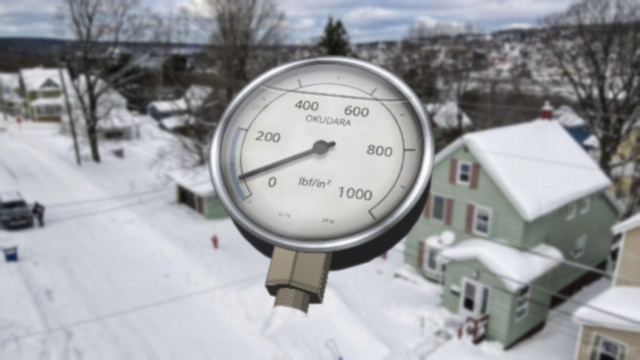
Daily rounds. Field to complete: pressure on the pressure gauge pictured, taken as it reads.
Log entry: 50 psi
